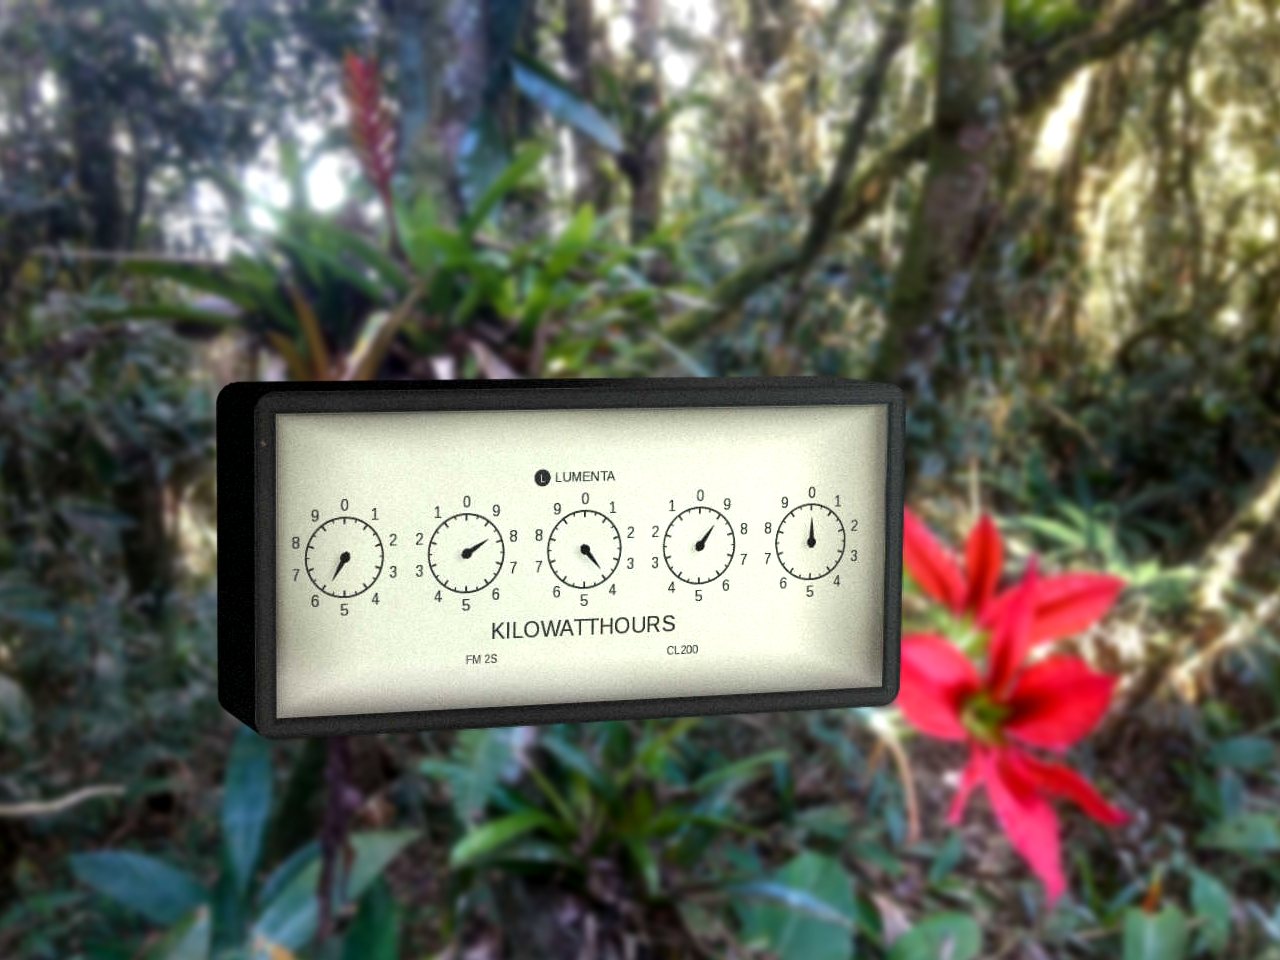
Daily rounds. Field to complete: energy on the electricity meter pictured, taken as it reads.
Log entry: 58390 kWh
